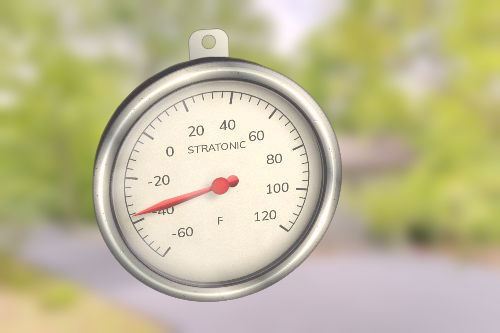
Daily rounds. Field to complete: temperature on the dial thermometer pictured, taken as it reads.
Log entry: -36 °F
